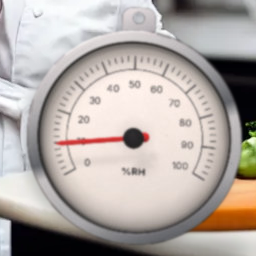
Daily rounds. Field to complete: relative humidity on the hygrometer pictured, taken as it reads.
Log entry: 10 %
